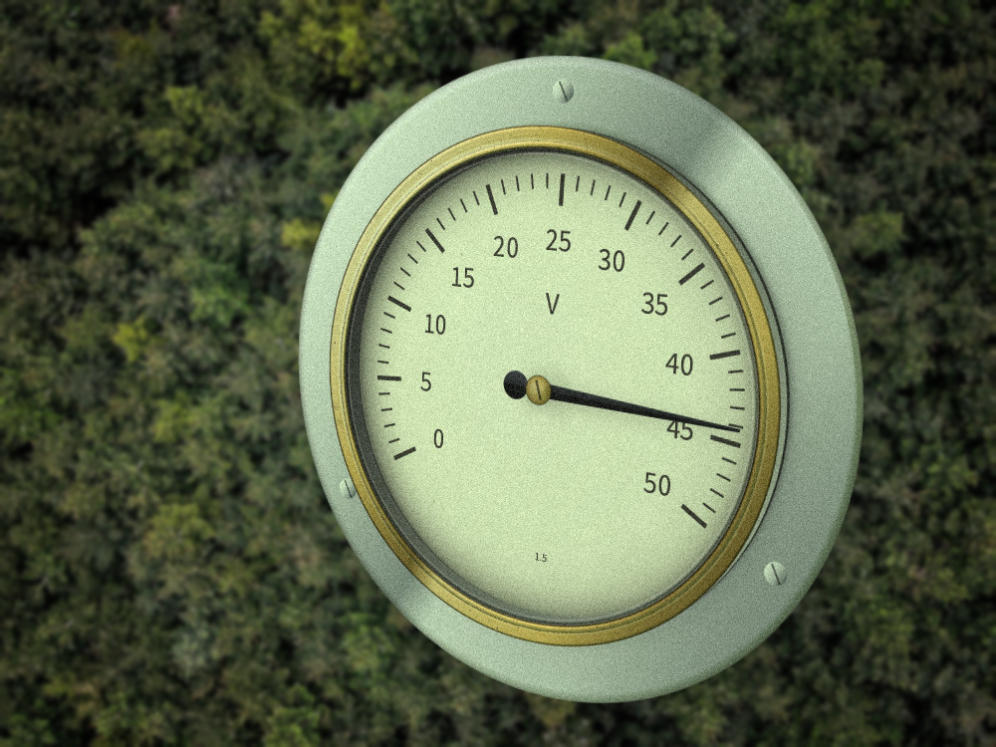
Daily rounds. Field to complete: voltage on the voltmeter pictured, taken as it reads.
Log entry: 44 V
